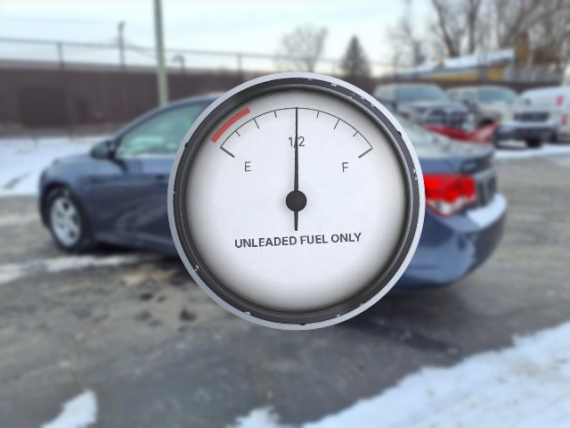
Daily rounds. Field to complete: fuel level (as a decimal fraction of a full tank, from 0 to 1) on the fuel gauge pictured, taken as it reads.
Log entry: 0.5
